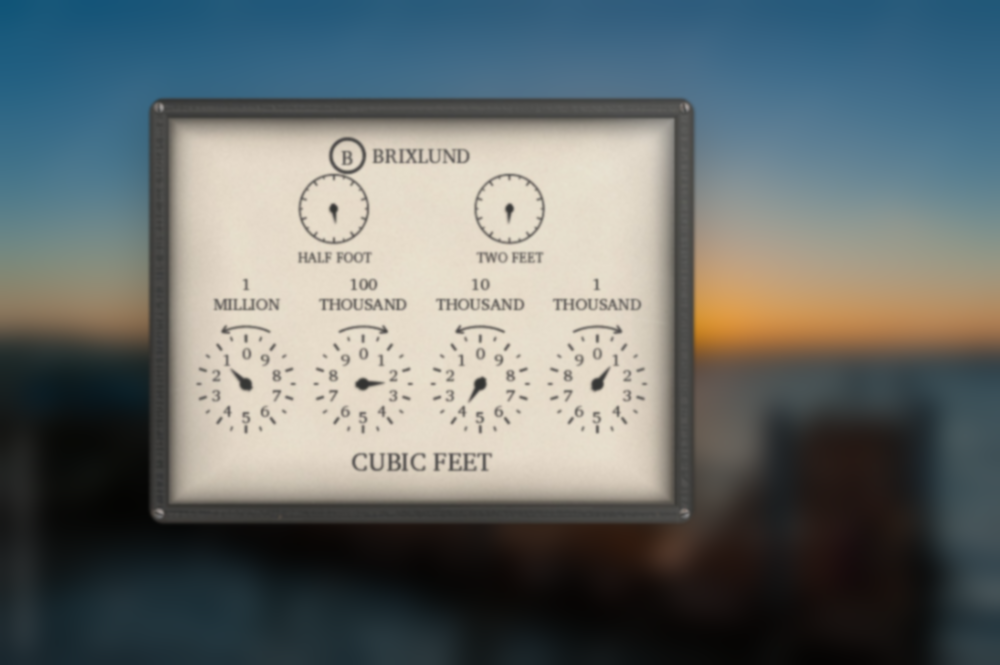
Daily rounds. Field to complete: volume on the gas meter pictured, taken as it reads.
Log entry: 124100 ft³
